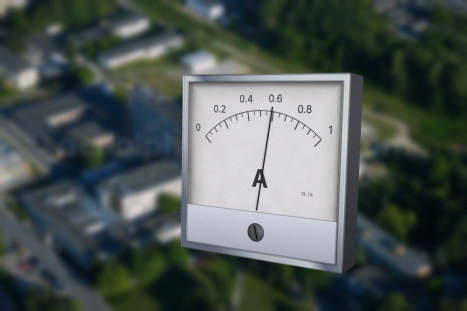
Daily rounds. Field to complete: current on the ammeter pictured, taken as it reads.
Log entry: 0.6 A
